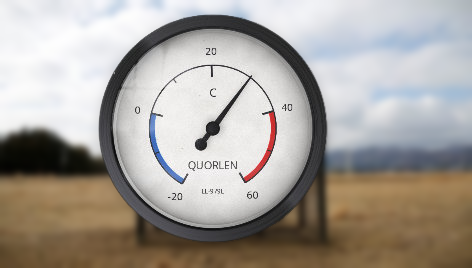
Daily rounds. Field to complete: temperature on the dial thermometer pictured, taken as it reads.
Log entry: 30 °C
